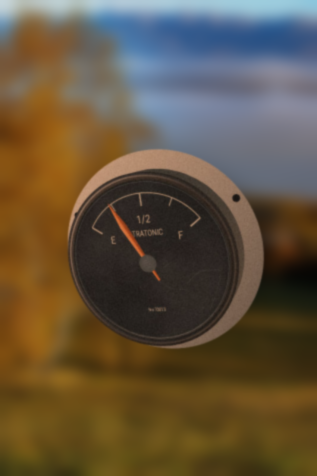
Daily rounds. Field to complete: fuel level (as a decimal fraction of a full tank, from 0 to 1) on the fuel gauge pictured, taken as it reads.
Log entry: 0.25
